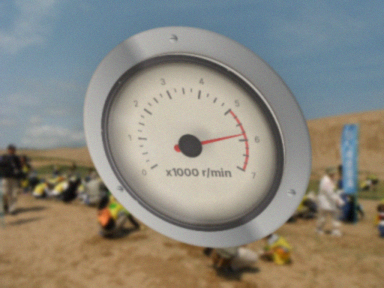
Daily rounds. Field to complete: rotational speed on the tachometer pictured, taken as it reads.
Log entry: 5750 rpm
